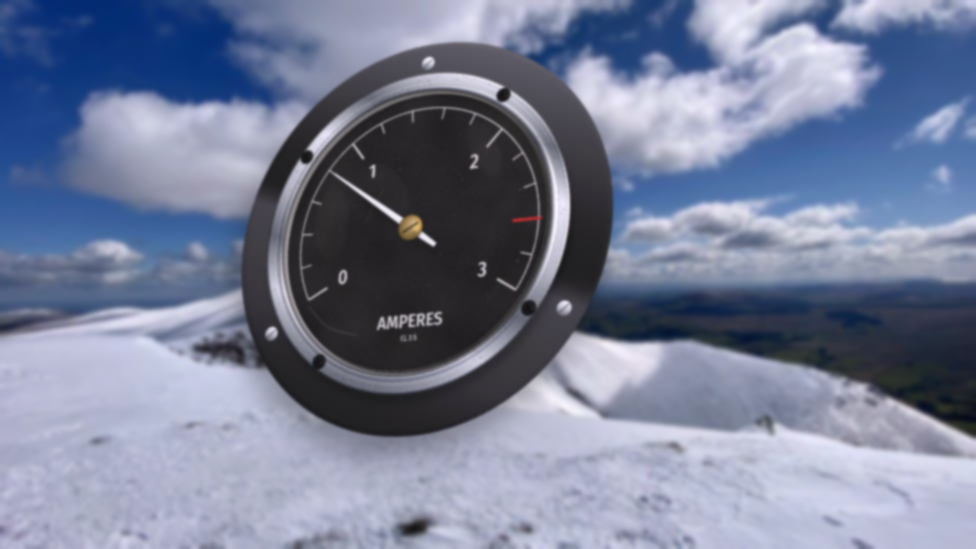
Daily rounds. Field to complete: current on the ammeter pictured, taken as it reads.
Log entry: 0.8 A
